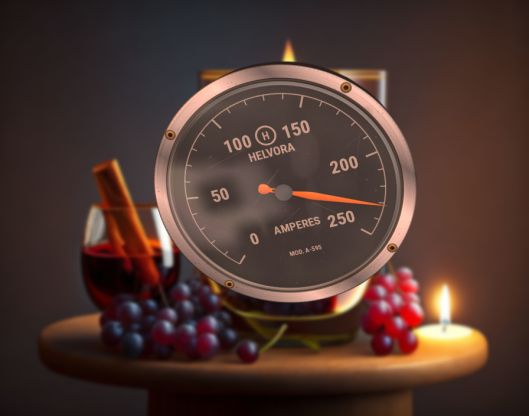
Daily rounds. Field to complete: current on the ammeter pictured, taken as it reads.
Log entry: 230 A
